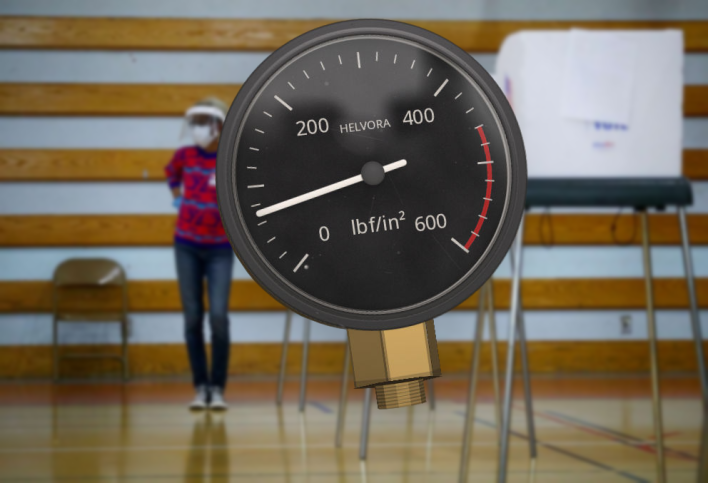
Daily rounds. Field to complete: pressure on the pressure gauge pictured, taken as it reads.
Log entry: 70 psi
